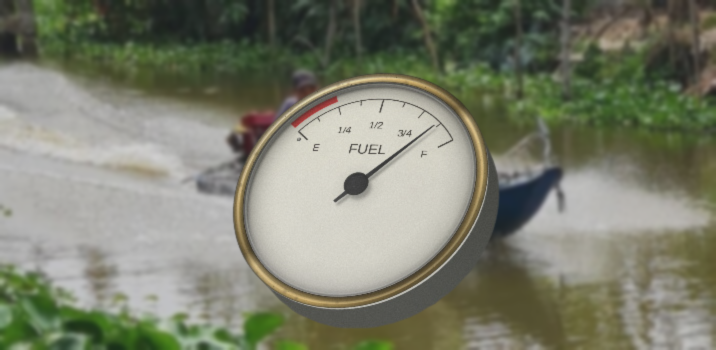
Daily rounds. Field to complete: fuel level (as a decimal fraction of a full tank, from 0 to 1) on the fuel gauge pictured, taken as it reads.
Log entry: 0.875
